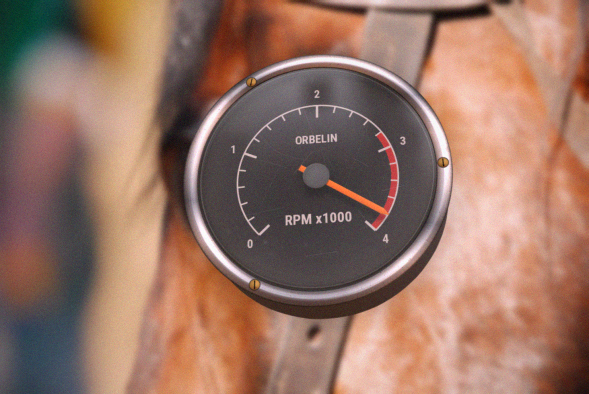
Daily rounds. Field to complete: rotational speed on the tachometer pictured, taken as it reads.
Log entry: 3800 rpm
